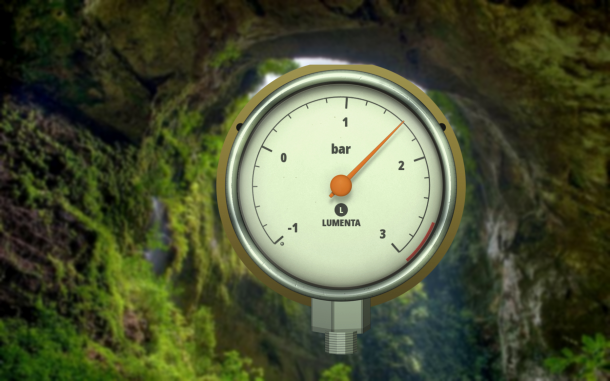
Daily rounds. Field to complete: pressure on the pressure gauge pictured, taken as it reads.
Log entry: 1.6 bar
